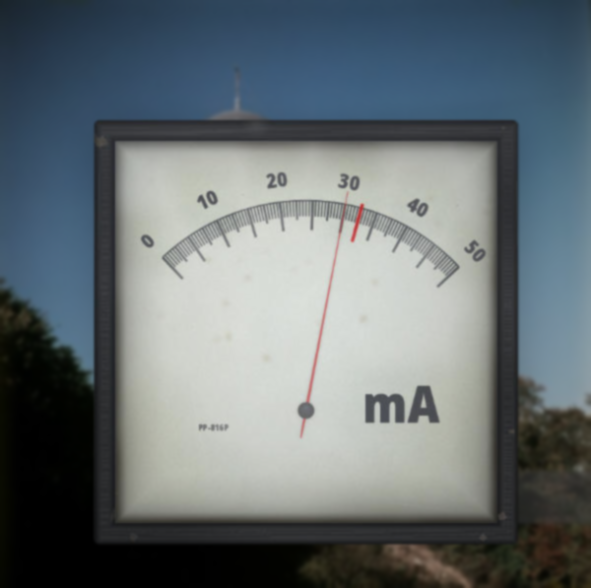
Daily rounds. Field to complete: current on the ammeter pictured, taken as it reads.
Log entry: 30 mA
